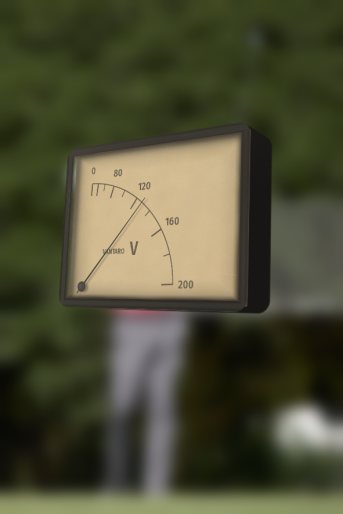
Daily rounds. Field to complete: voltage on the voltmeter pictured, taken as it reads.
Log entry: 130 V
